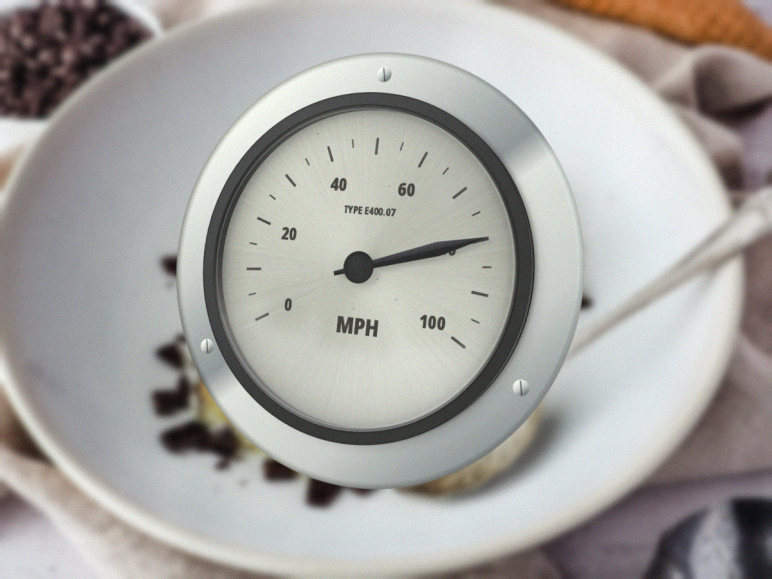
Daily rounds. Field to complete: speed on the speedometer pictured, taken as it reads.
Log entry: 80 mph
